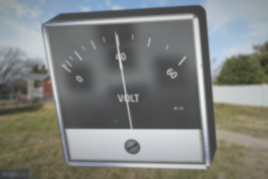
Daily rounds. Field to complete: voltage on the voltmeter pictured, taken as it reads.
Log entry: 40 V
